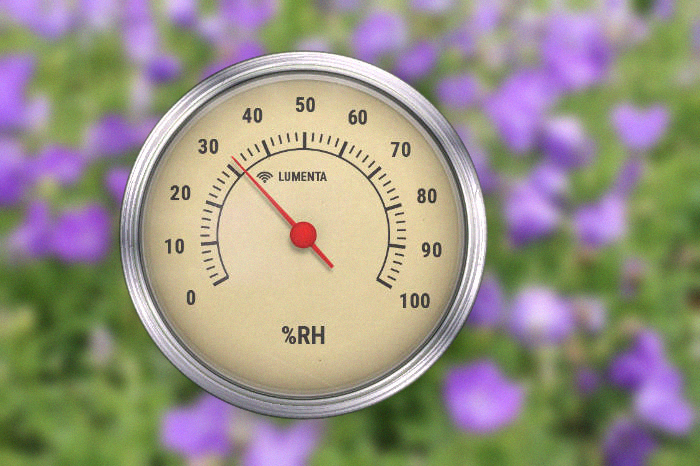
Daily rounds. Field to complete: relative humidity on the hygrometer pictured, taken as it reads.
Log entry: 32 %
